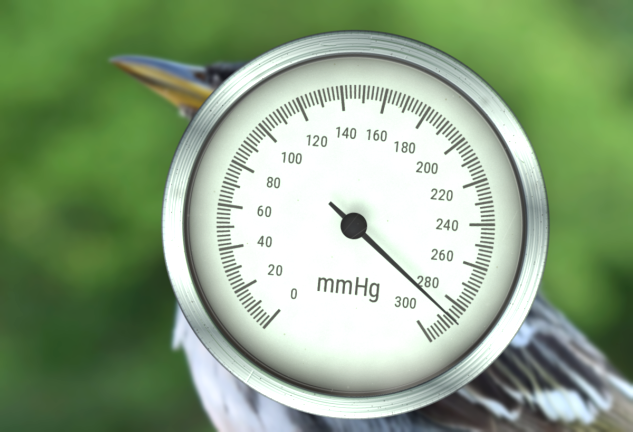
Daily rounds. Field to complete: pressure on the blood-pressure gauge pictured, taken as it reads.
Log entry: 286 mmHg
